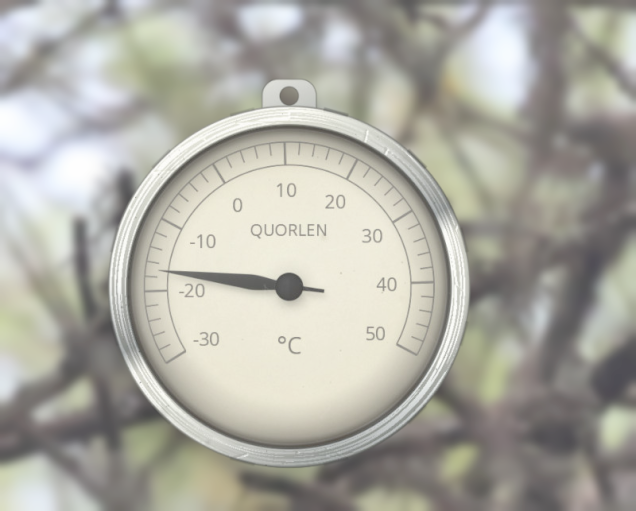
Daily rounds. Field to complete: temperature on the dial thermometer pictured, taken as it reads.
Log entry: -17 °C
